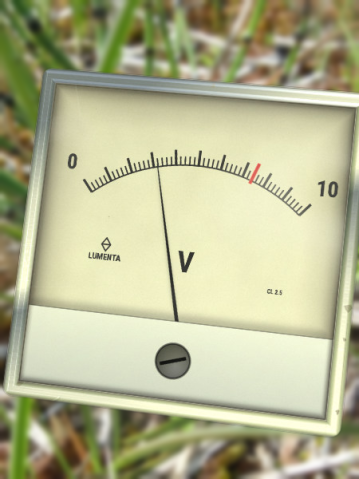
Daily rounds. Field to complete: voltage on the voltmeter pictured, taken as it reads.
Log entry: 3.2 V
